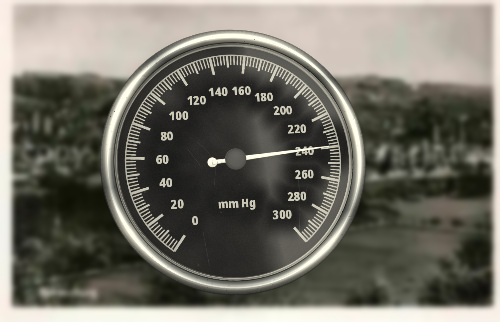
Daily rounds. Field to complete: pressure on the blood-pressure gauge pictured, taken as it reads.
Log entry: 240 mmHg
